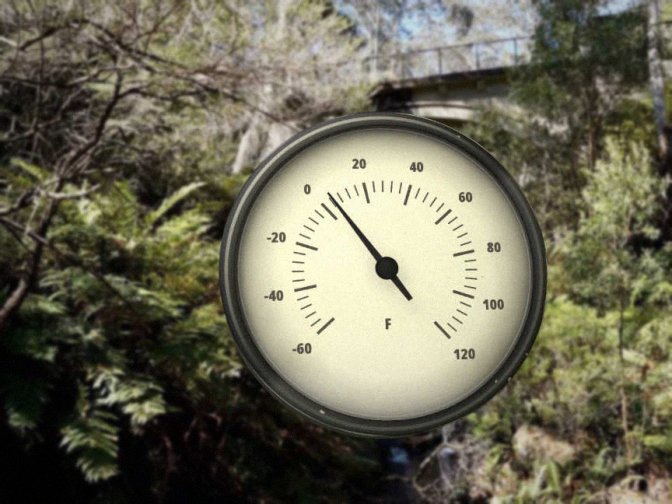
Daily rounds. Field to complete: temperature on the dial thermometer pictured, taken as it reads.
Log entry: 4 °F
